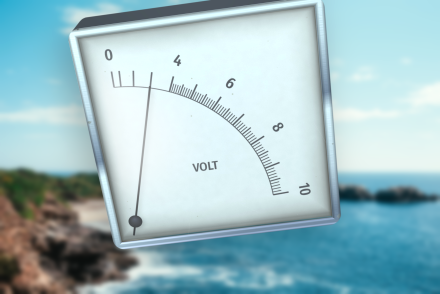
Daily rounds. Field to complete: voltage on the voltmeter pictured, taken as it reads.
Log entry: 3 V
